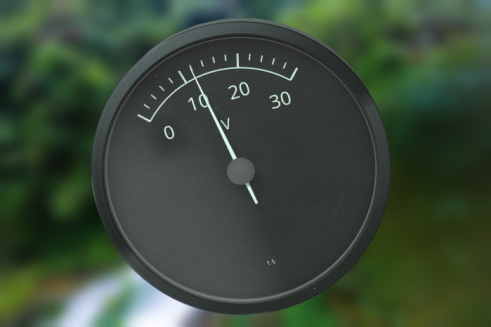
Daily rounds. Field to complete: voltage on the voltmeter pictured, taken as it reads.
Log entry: 12 V
